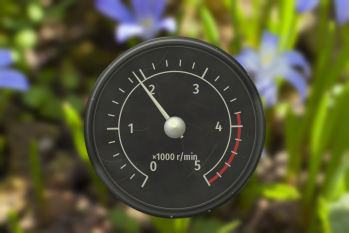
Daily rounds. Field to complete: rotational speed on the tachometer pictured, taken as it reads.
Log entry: 1900 rpm
